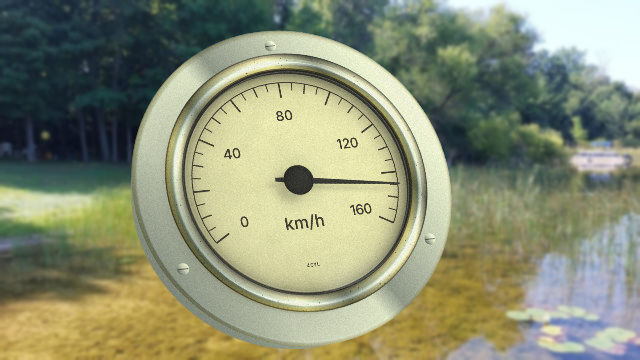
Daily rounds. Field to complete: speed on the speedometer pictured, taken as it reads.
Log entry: 145 km/h
